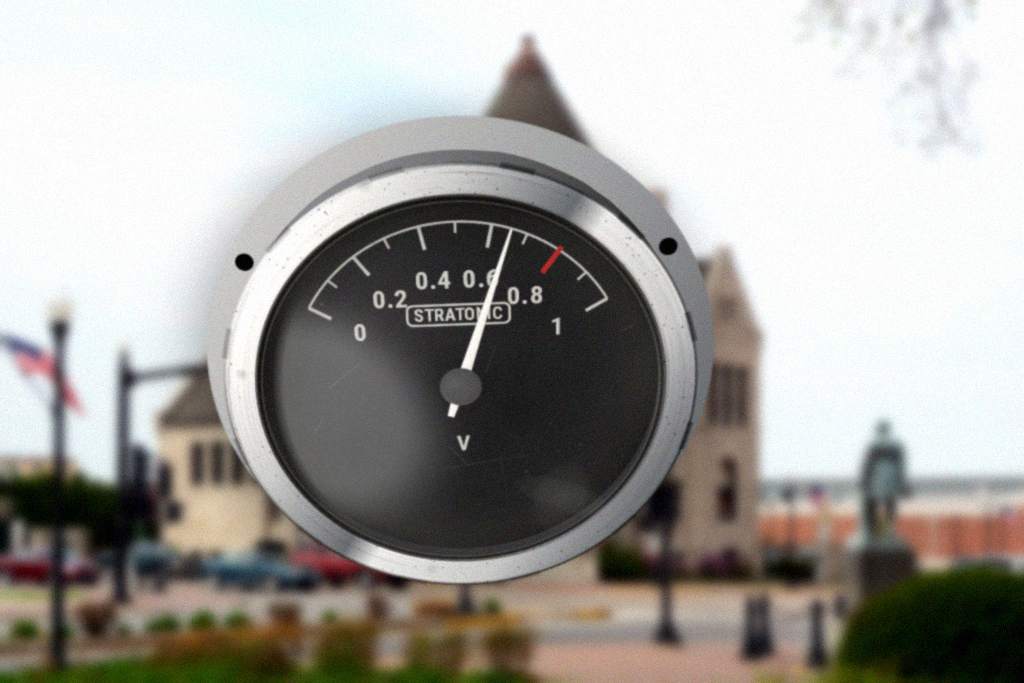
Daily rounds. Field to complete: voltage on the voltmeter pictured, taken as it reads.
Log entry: 0.65 V
